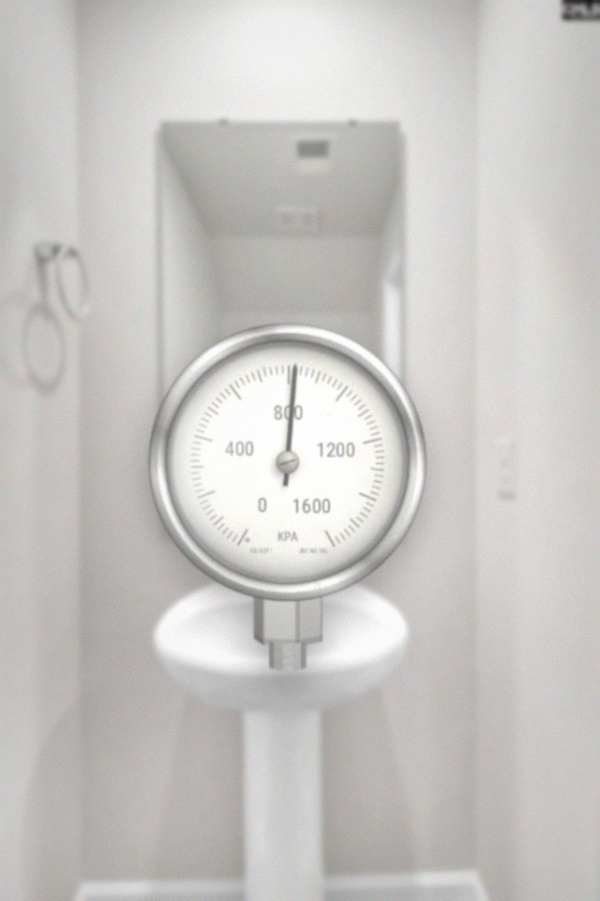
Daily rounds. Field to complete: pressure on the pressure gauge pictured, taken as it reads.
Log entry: 820 kPa
